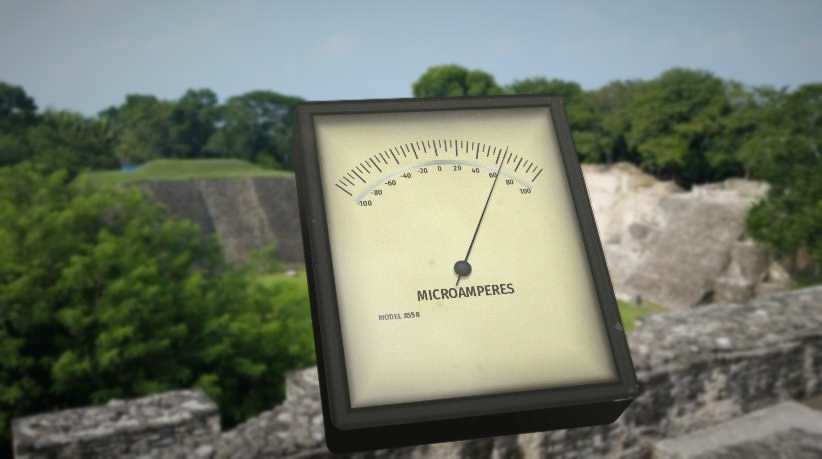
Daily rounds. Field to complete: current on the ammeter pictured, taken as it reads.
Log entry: 65 µA
